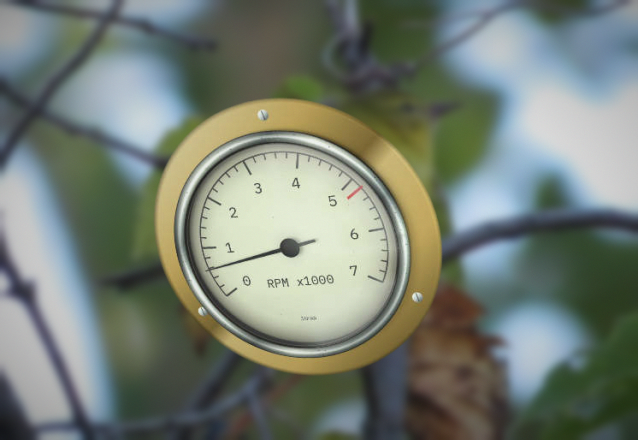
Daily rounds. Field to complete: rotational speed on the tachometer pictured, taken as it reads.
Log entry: 600 rpm
